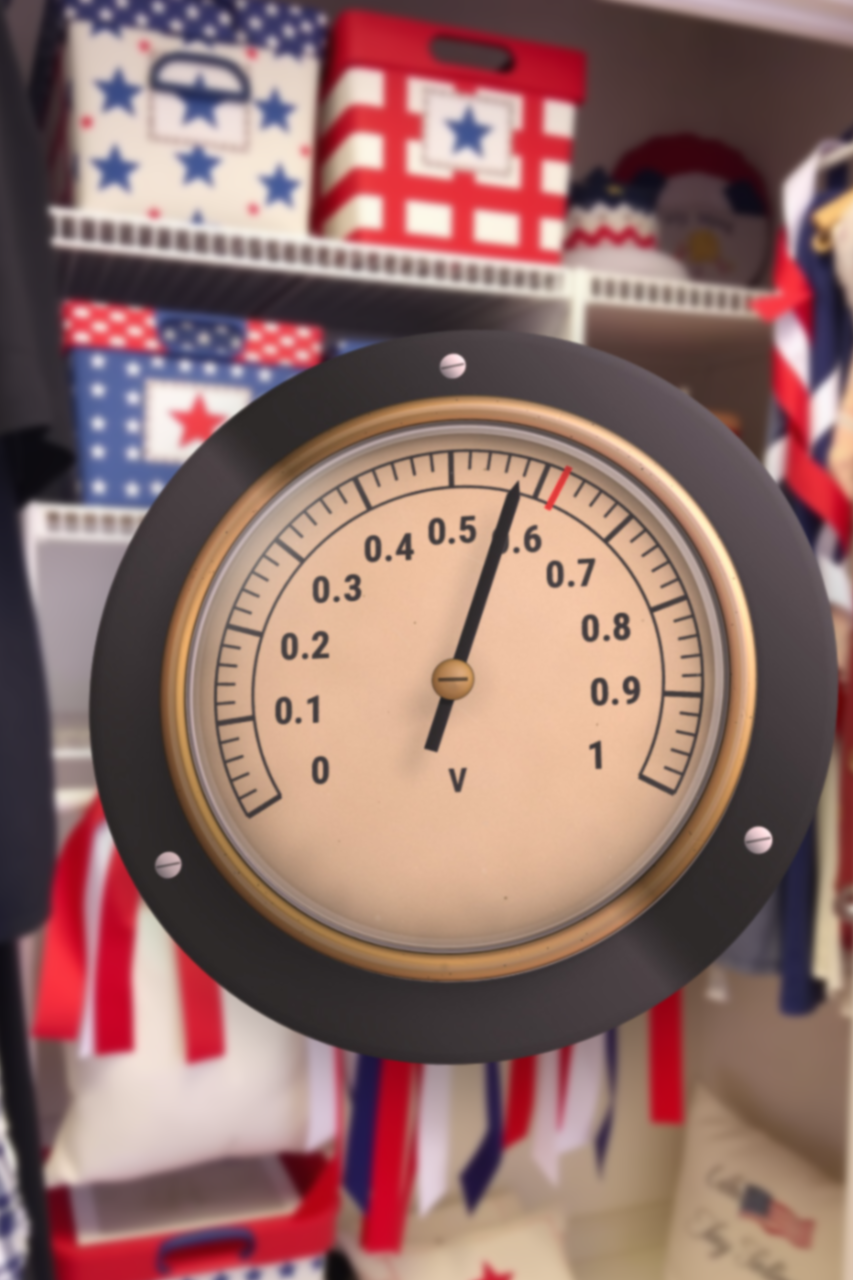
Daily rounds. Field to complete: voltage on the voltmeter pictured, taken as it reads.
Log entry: 0.58 V
